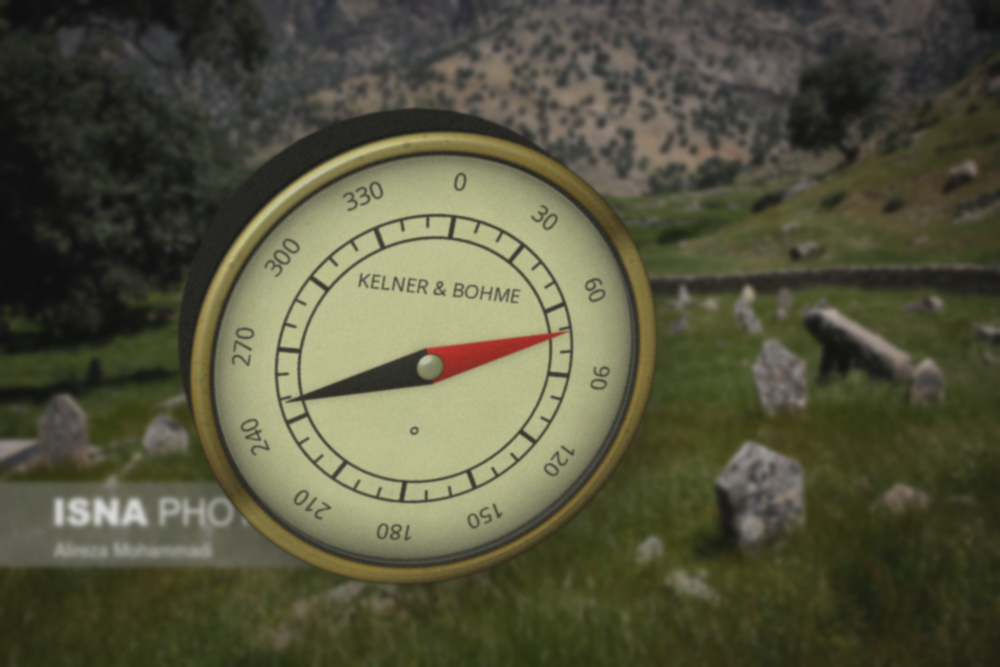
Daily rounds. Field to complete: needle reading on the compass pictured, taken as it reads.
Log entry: 70 °
